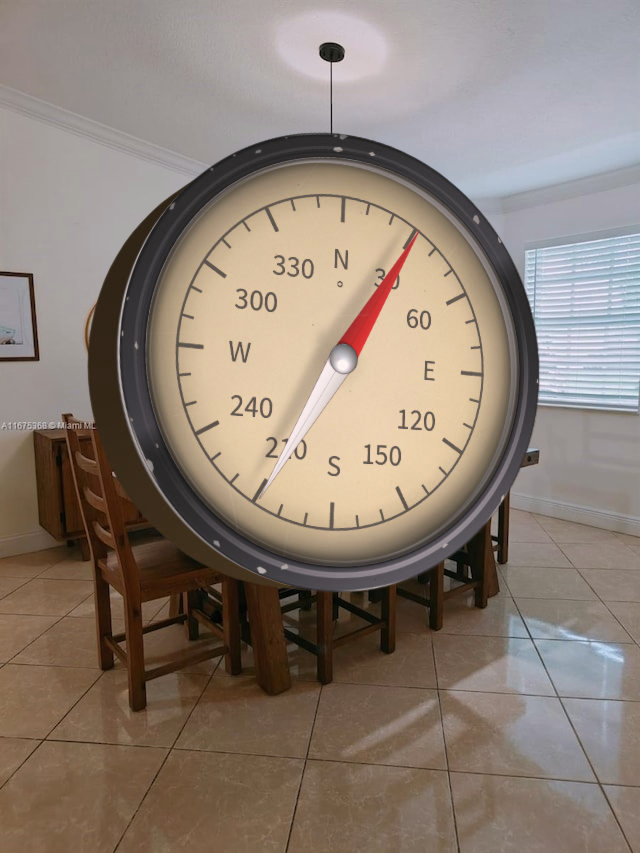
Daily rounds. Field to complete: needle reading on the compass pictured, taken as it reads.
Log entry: 30 °
